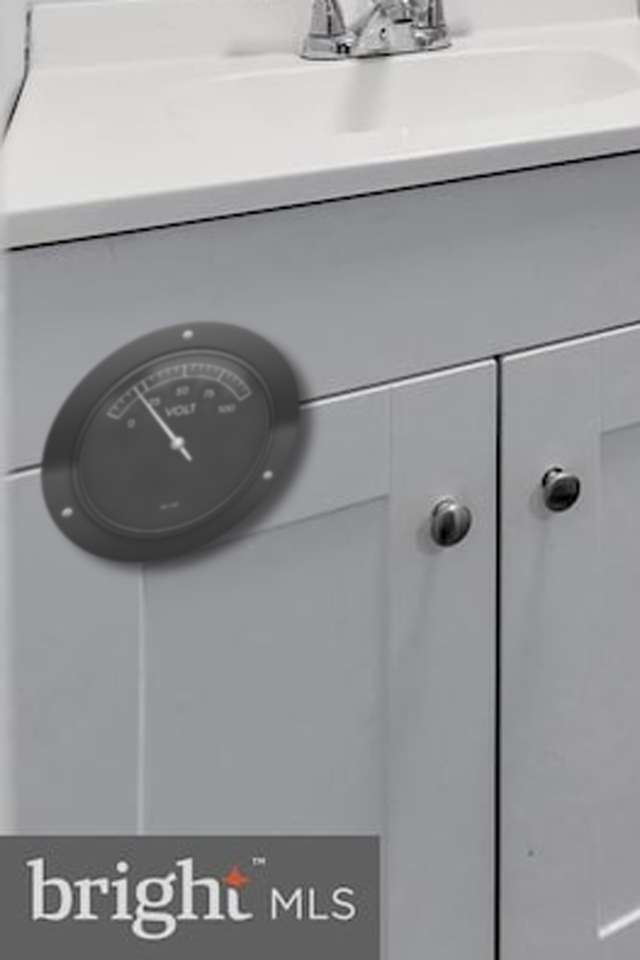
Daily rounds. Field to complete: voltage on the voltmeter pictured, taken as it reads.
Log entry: 20 V
